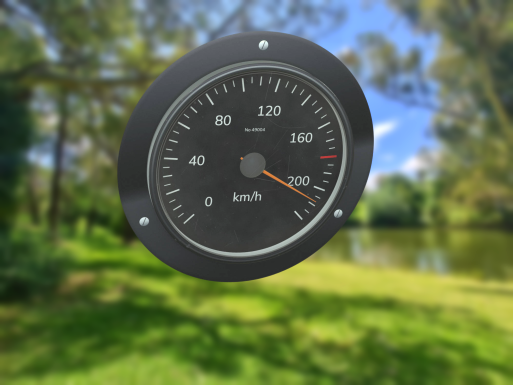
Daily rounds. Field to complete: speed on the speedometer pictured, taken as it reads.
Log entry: 207.5 km/h
